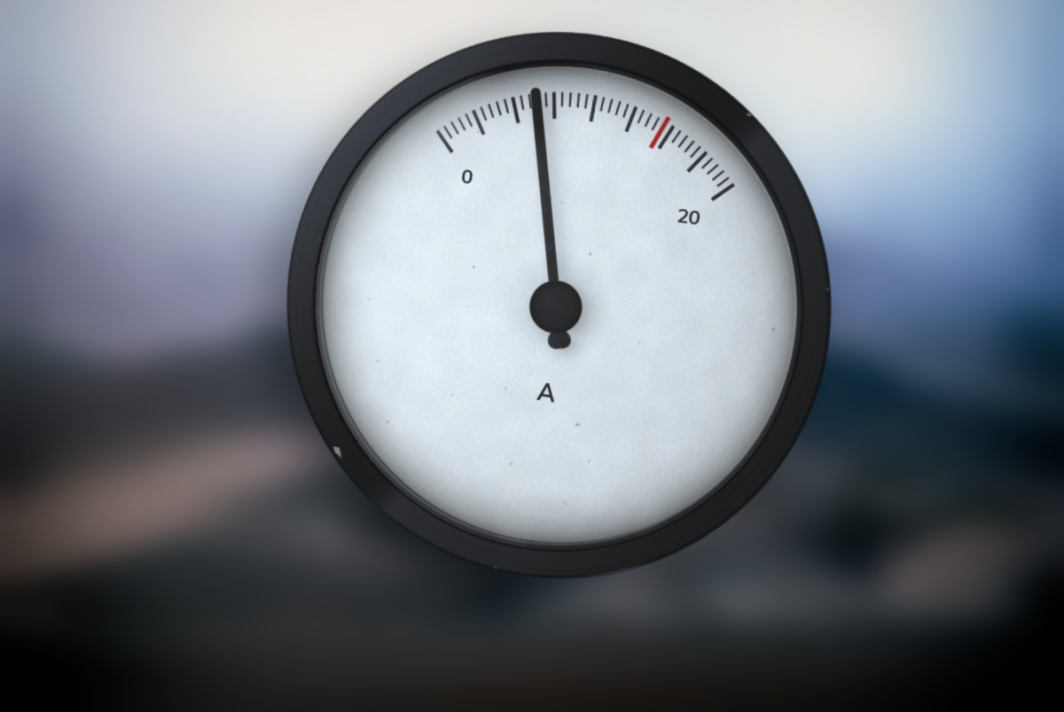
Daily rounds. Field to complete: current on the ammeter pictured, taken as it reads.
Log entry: 6.5 A
